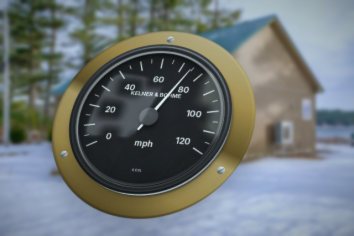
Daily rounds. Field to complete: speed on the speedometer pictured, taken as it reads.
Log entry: 75 mph
